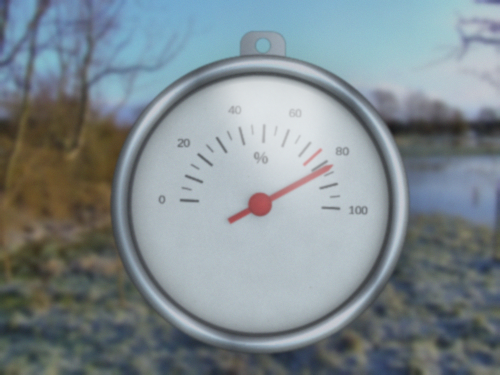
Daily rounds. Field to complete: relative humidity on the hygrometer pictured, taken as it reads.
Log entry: 82.5 %
